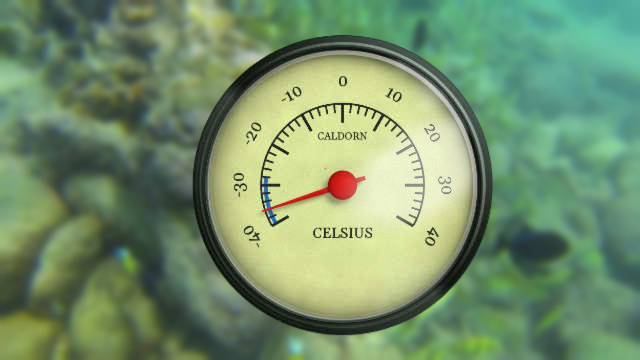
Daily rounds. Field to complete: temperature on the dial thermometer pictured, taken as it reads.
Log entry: -36 °C
